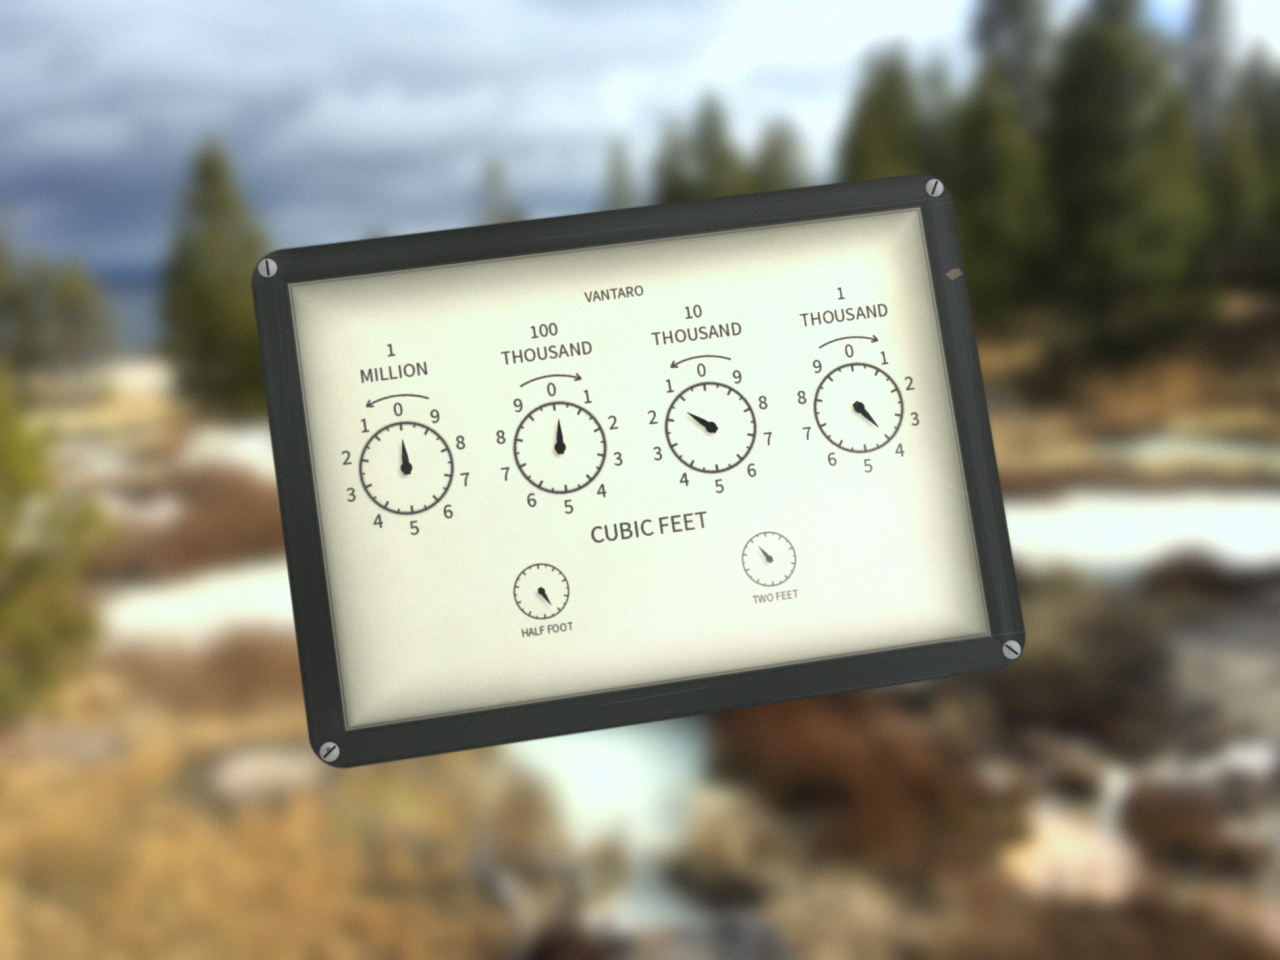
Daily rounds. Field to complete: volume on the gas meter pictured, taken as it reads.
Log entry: 1400 ft³
